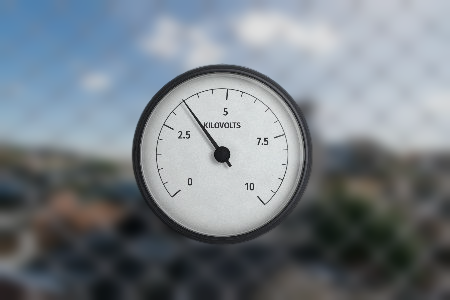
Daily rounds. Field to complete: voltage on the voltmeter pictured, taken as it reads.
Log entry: 3.5 kV
